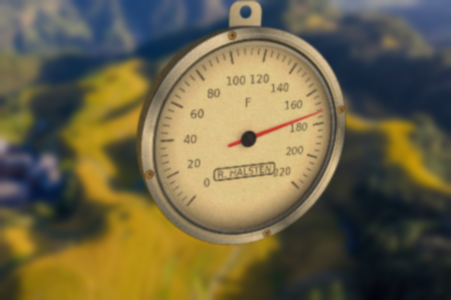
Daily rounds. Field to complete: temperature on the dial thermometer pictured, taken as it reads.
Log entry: 172 °F
